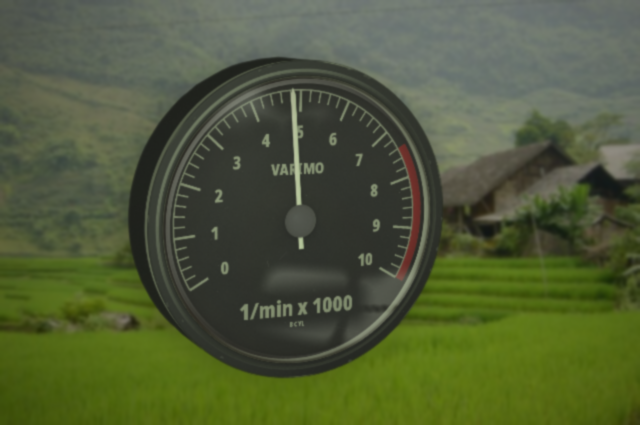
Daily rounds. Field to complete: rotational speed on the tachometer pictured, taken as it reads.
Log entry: 4800 rpm
